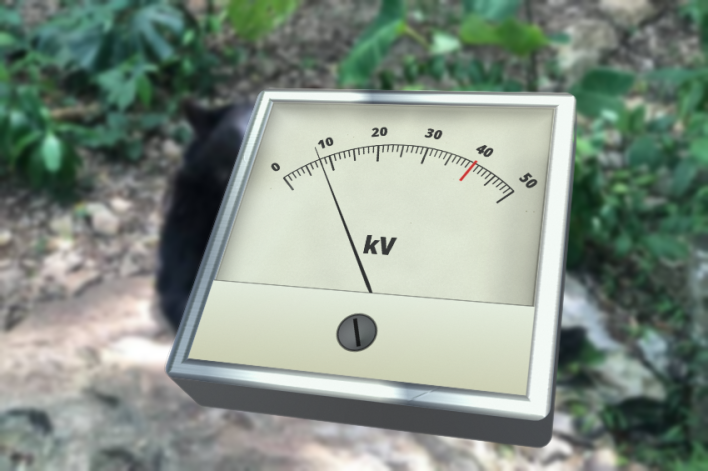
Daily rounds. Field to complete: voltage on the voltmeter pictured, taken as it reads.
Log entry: 8 kV
